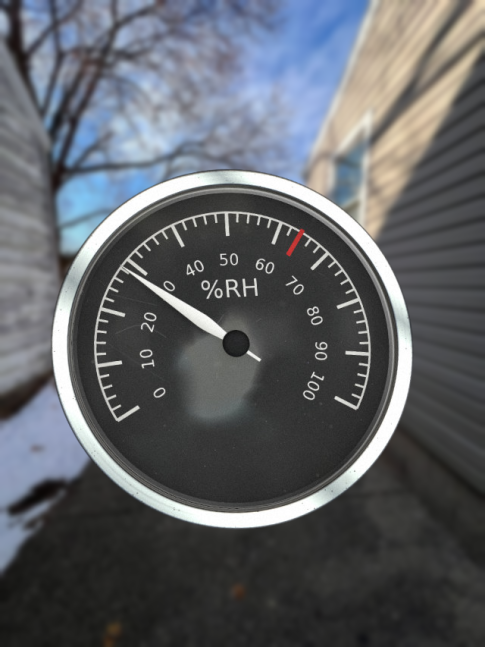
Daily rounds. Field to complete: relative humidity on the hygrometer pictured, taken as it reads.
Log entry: 28 %
